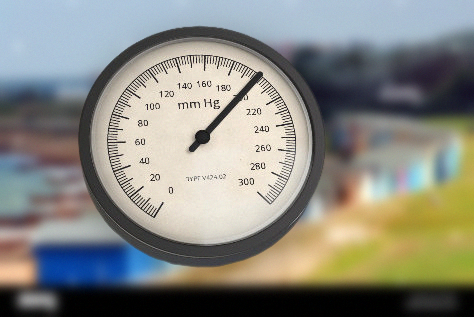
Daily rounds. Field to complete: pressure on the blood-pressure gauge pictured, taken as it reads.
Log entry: 200 mmHg
